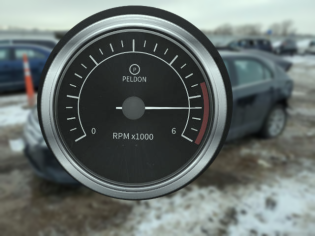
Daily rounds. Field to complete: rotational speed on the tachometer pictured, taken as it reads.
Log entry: 5250 rpm
